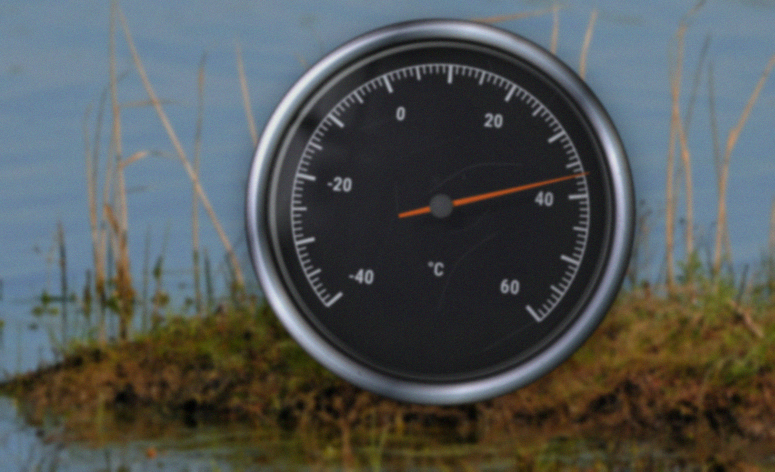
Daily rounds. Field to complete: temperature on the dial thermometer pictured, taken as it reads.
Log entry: 37 °C
